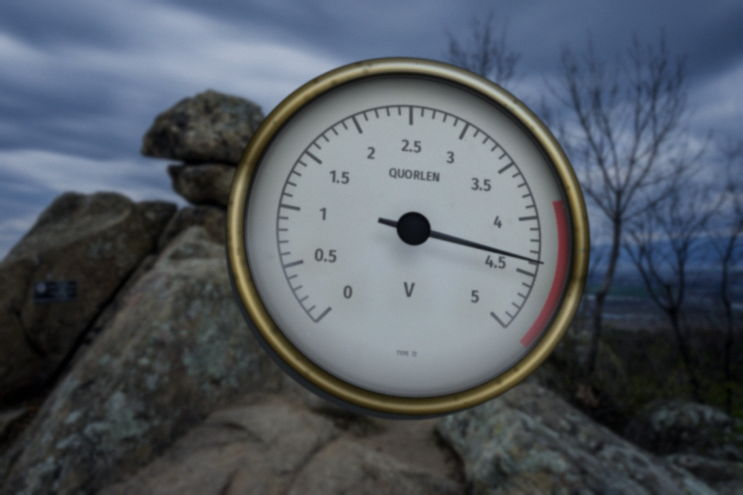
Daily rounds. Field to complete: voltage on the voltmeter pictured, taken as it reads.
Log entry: 4.4 V
